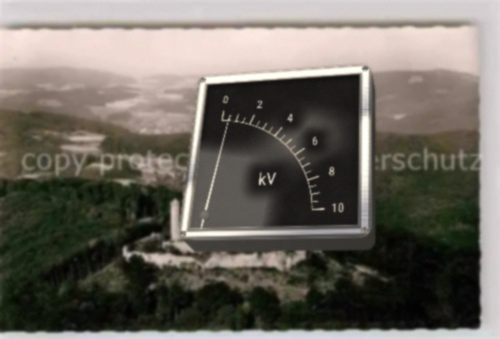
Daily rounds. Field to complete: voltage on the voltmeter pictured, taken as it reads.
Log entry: 0.5 kV
